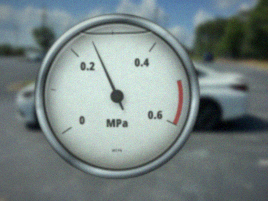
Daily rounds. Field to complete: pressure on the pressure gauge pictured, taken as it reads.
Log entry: 0.25 MPa
